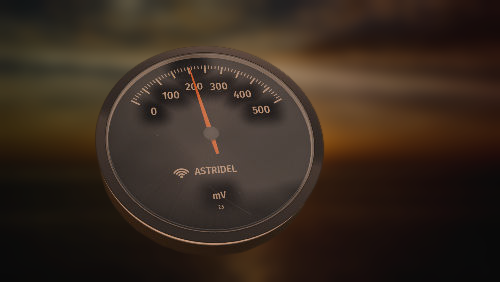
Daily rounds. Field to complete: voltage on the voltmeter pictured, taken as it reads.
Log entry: 200 mV
